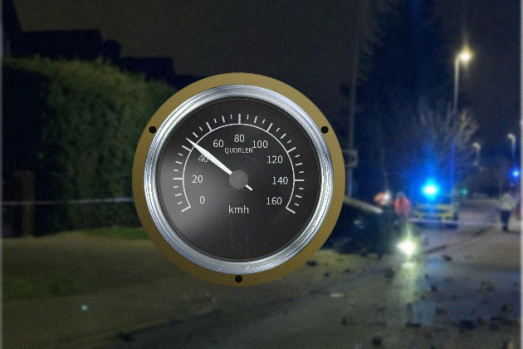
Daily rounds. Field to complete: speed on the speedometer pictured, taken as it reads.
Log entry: 45 km/h
